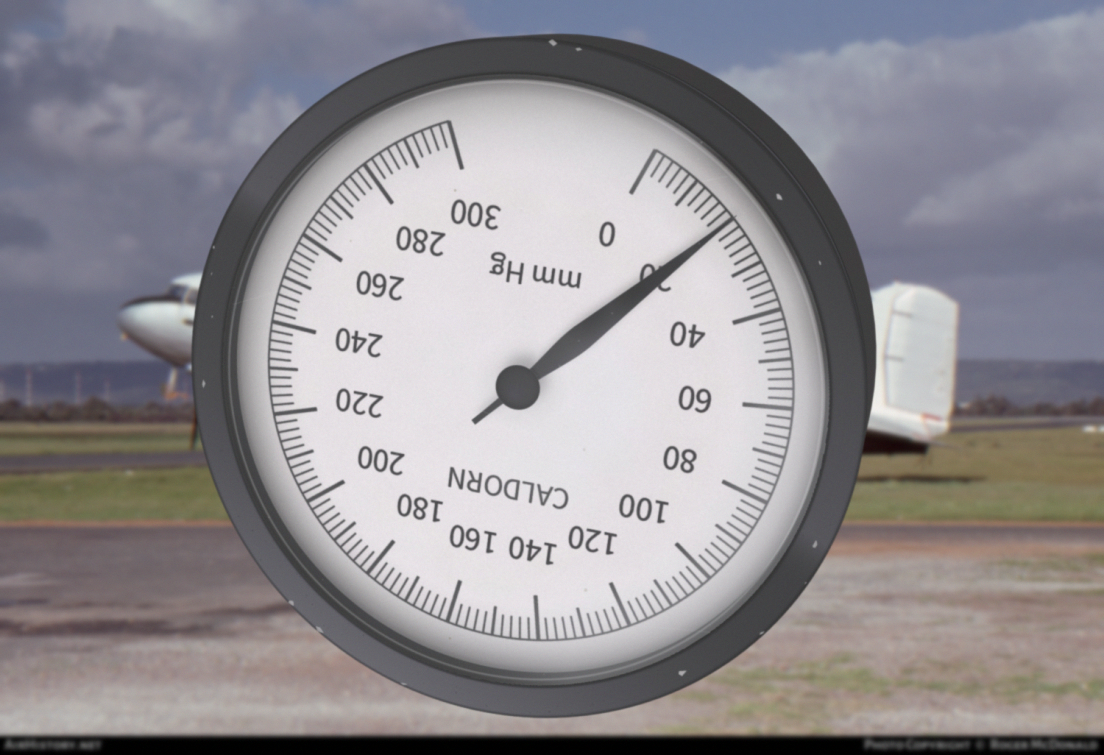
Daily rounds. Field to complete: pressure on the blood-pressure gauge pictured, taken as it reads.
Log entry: 20 mmHg
